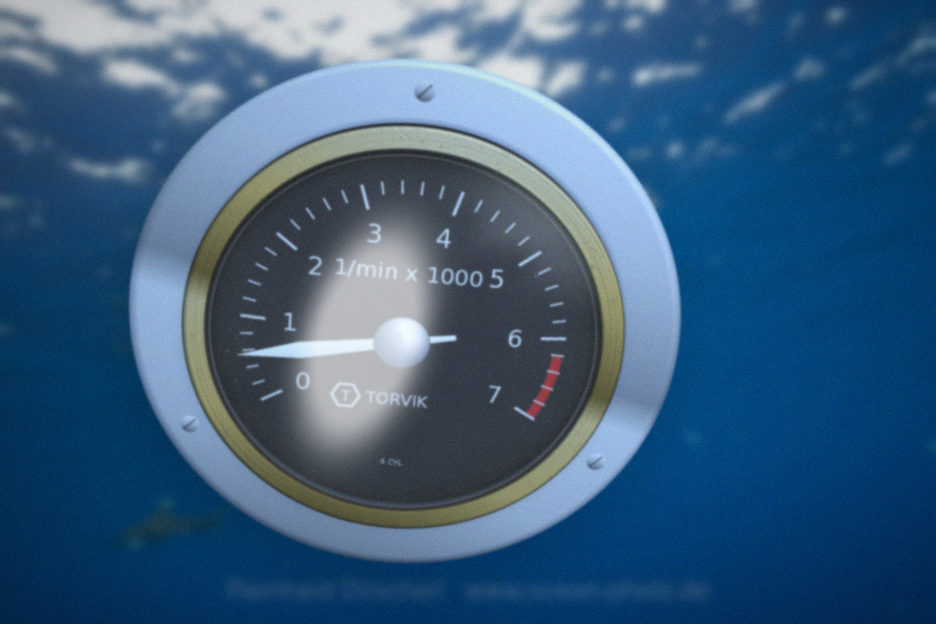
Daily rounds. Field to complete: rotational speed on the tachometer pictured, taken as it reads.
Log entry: 600 rpm
